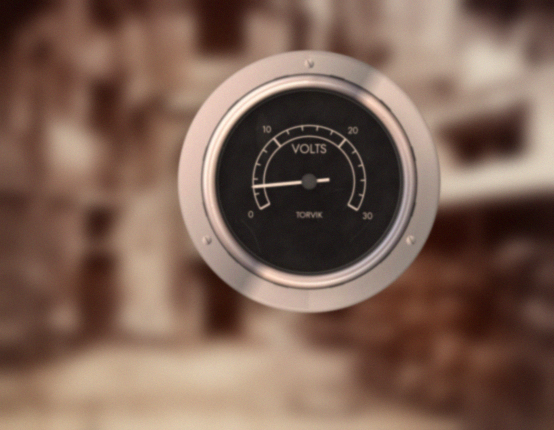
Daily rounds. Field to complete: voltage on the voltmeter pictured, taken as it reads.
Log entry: 3 V
